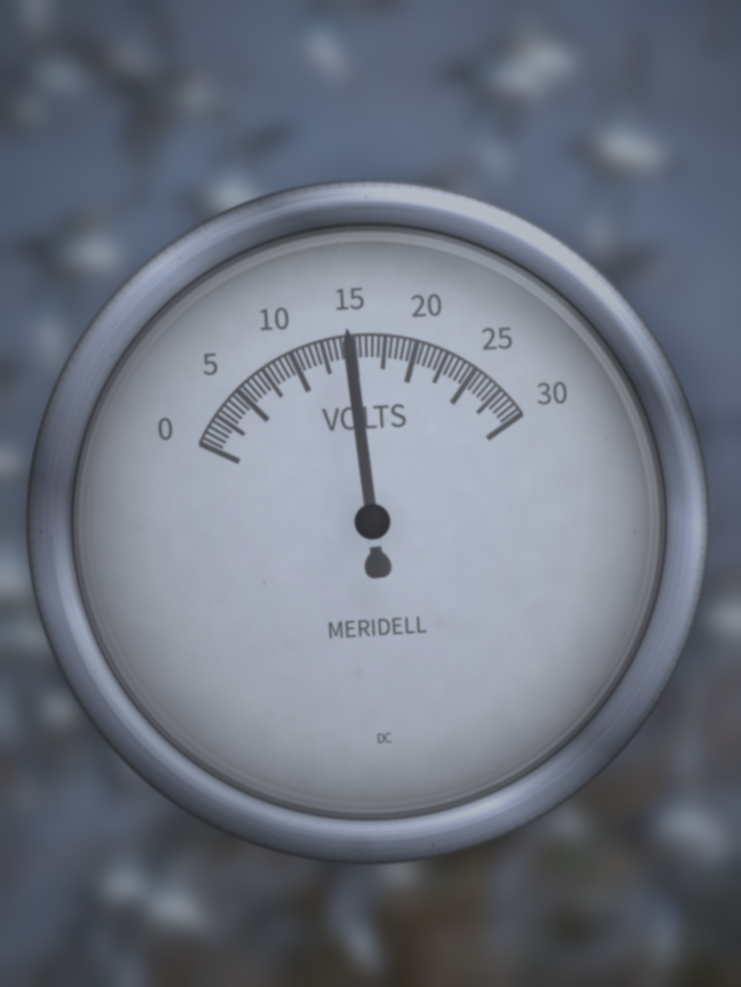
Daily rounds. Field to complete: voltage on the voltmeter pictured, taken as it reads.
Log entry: 14.5 V
